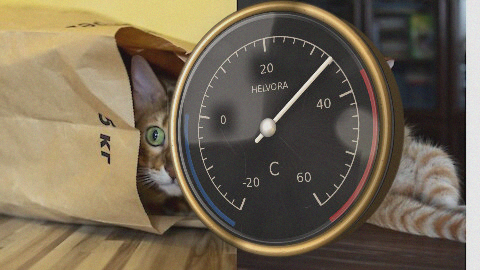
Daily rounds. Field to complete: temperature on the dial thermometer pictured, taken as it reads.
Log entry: 34 °C
